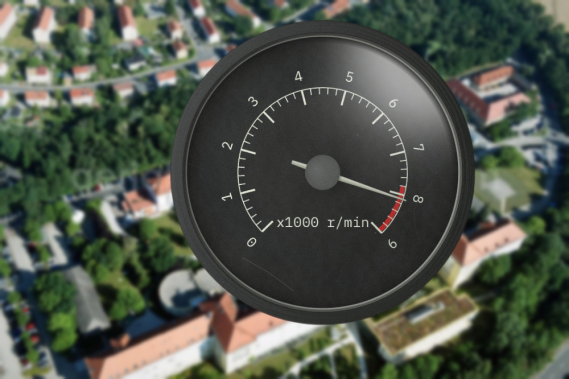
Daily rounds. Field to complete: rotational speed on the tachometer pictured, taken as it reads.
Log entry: 8100 rpm
